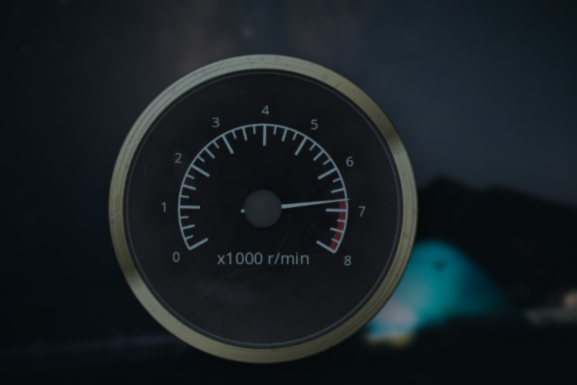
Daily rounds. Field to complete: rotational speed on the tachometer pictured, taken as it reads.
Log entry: 6750 rpm
